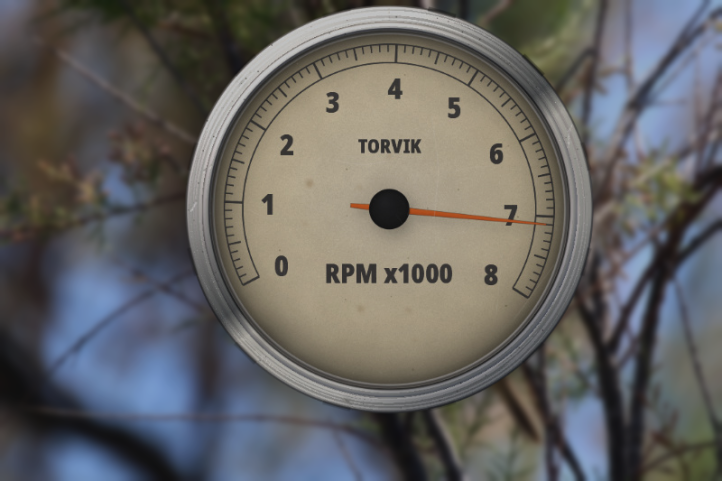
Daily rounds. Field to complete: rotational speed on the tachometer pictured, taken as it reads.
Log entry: 7100 rpm
